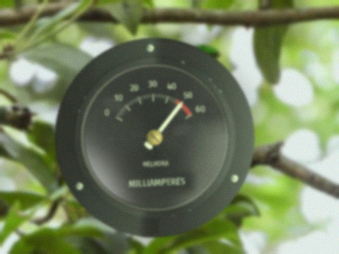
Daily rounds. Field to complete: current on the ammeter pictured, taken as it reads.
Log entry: 50 mA
